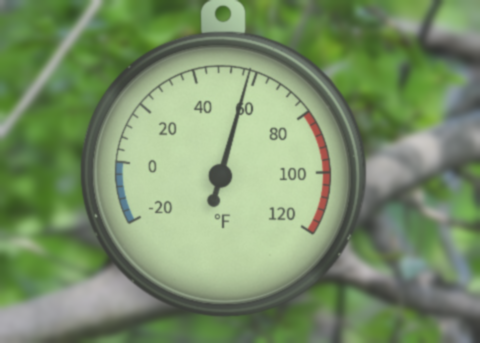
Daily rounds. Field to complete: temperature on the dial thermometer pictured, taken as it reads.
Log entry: 58 °F
